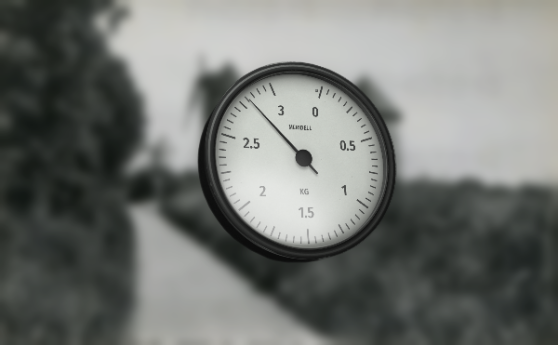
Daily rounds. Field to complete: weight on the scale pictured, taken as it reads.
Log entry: 2.8 kg
